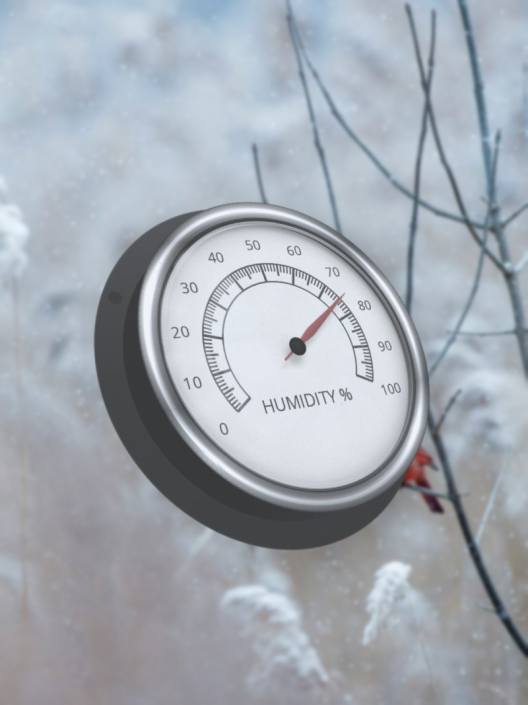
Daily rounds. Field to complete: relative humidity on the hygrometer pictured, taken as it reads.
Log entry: 75 %
